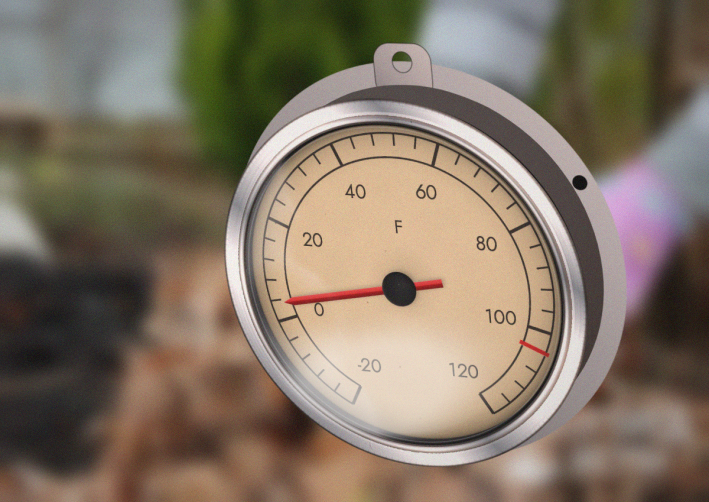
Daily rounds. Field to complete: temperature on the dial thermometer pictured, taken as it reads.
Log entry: 4 °F
